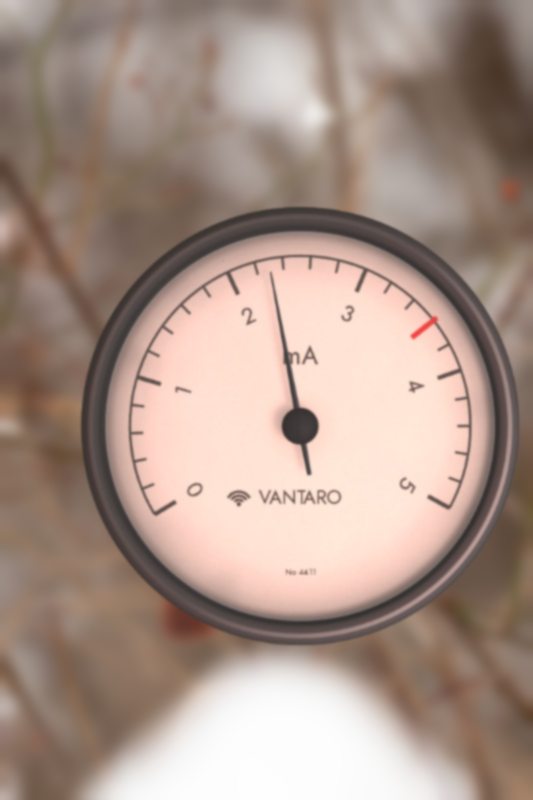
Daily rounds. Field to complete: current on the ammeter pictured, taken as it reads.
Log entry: 2.3 mA
